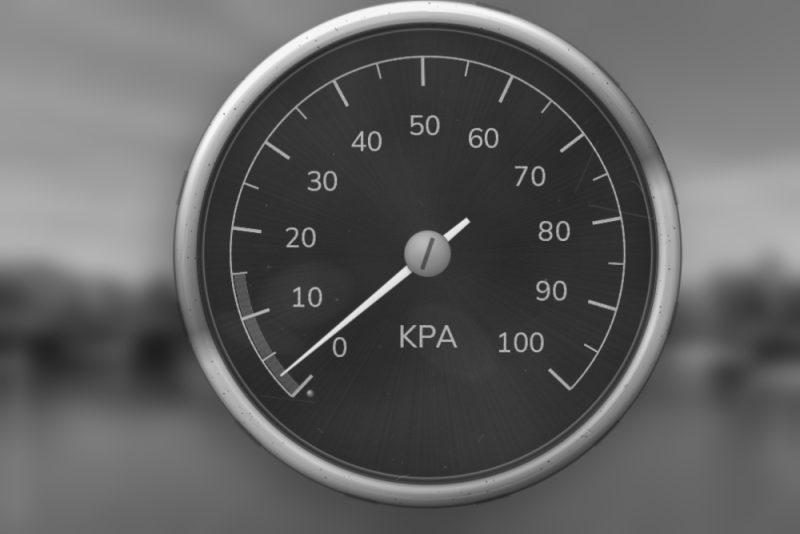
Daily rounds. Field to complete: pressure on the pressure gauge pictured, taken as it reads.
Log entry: 2.5 kPa
